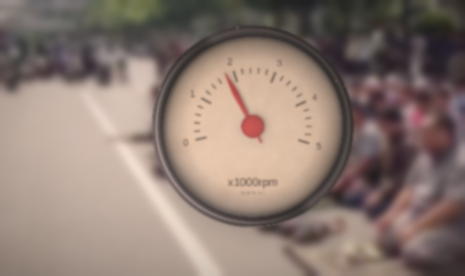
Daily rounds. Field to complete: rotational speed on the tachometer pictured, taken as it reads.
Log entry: 1800 rpm
